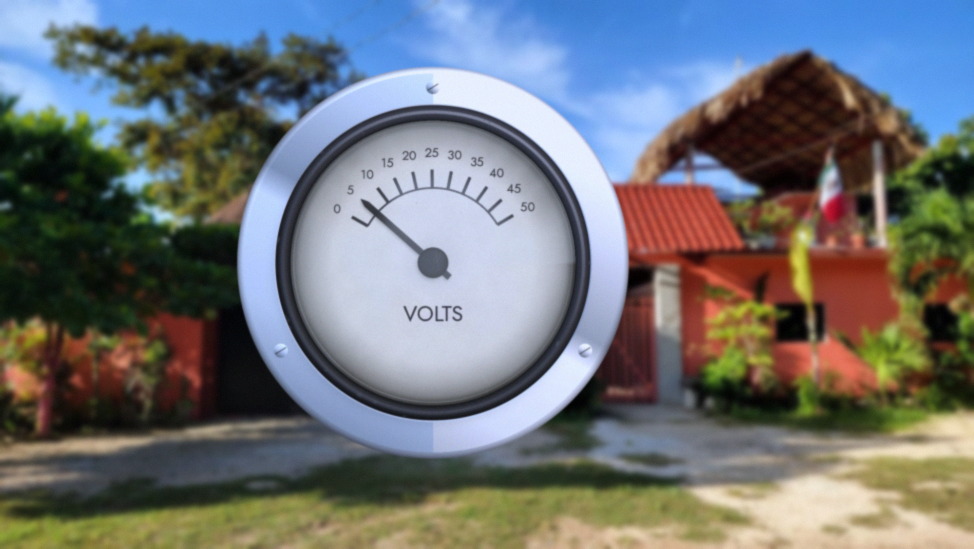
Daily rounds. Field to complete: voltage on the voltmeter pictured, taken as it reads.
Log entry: 5 V
